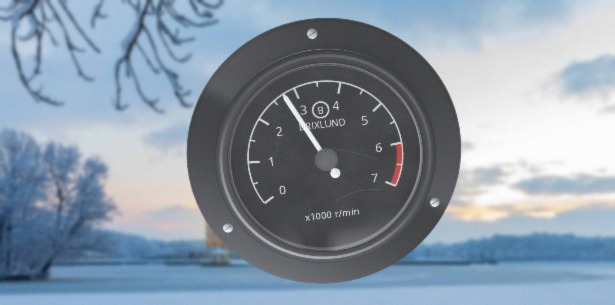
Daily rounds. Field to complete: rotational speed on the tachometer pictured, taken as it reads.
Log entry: 2750 rpm
